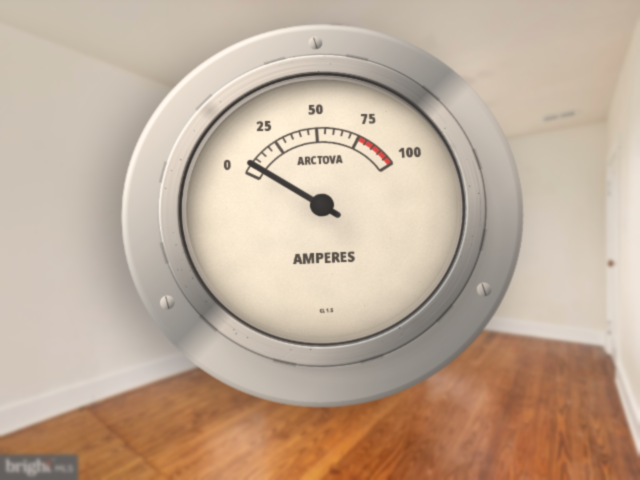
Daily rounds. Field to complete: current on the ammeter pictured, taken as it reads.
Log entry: 5 A
